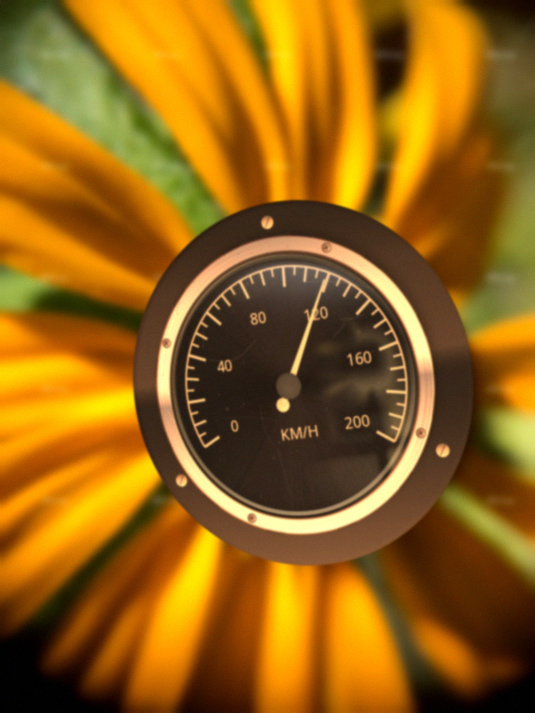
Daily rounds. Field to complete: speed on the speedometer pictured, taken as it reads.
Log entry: 120 km/h
